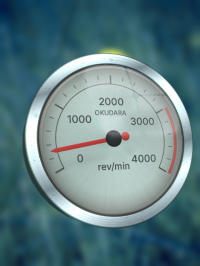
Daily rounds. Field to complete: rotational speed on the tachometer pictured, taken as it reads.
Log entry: 300 rpm
